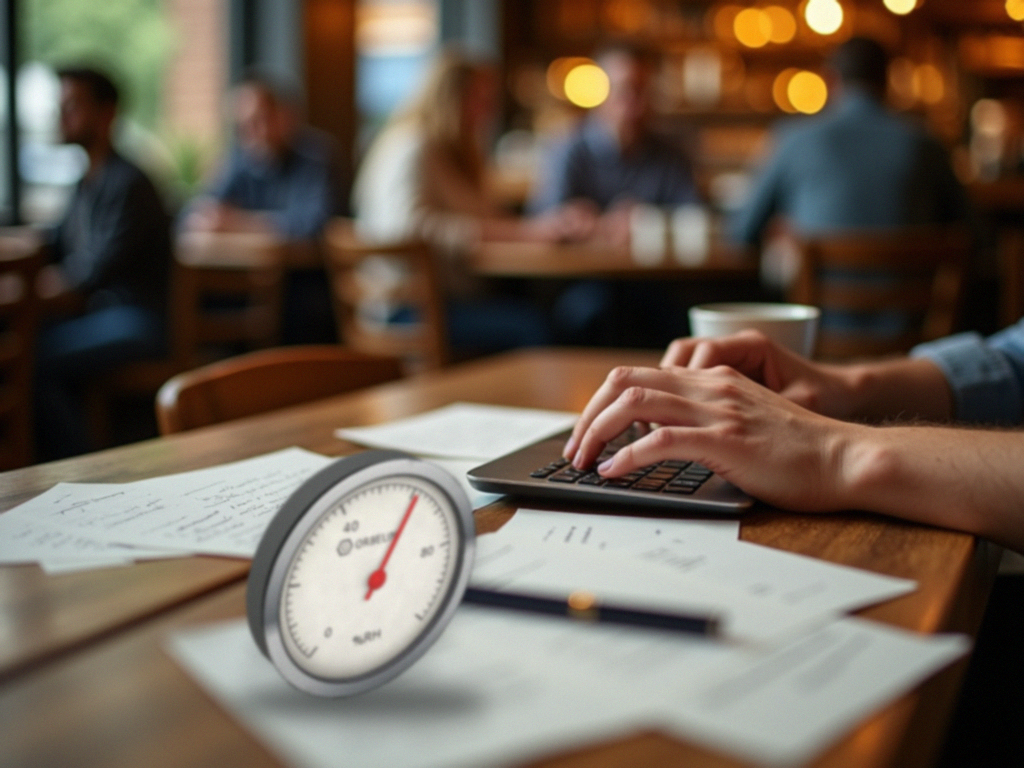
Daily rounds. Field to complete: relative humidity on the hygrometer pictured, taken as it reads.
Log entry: 60 %
